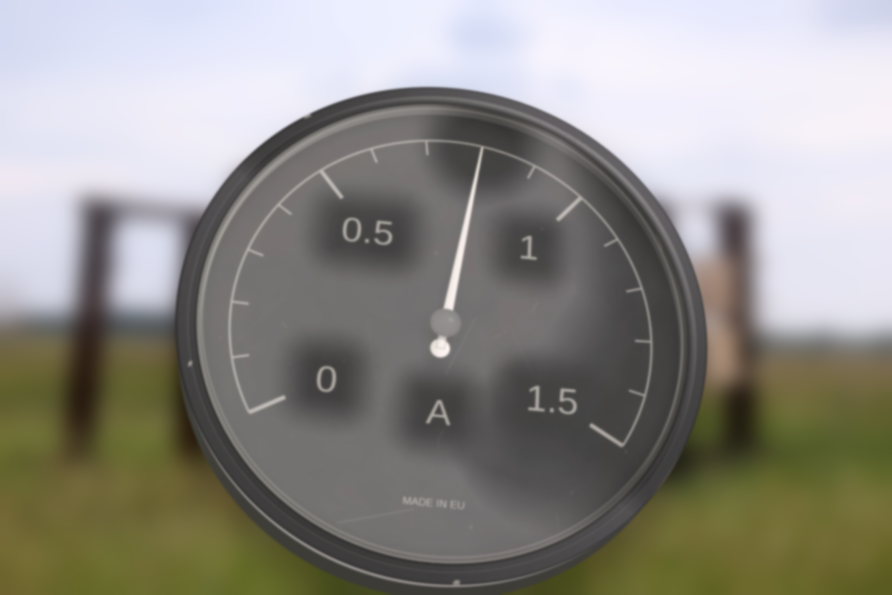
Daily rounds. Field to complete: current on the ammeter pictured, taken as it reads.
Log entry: 0.8 A
